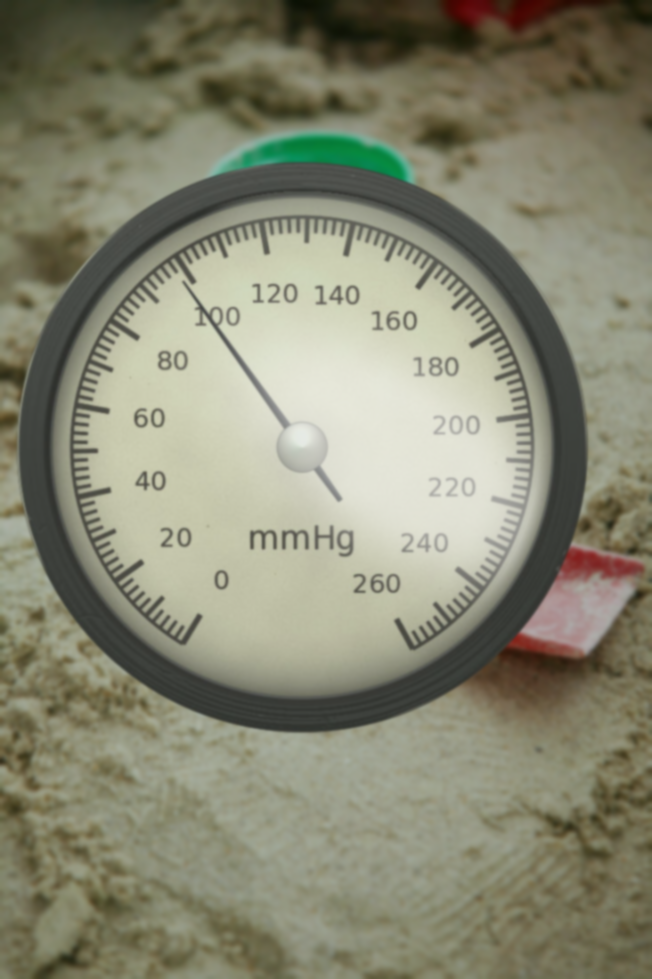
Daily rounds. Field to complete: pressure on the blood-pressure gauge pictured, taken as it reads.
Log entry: 98 mmHg
